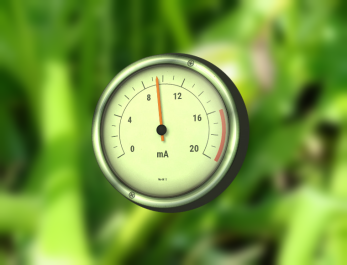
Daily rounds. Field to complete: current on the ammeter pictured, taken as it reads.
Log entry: 9.5 mA
